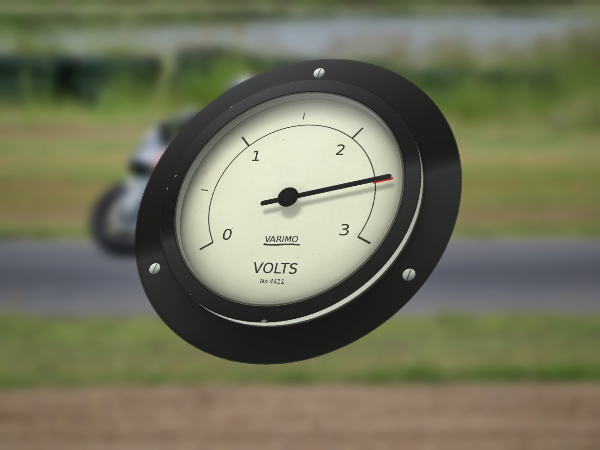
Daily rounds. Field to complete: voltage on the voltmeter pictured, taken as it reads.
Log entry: 2.5 V
